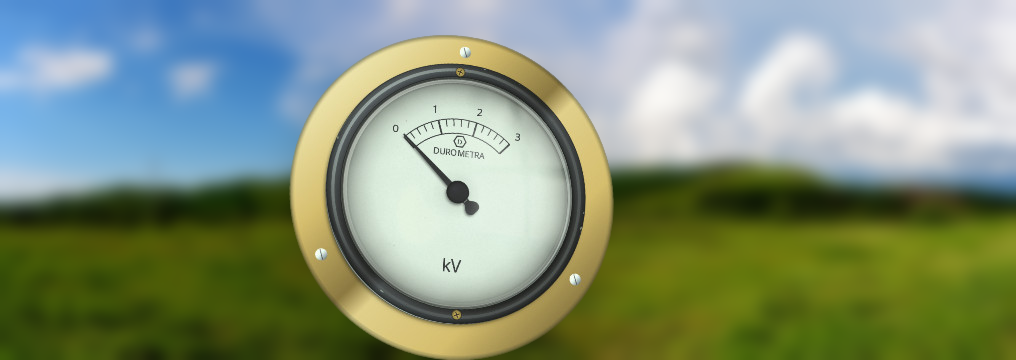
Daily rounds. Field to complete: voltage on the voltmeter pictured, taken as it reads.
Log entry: 0 kV
